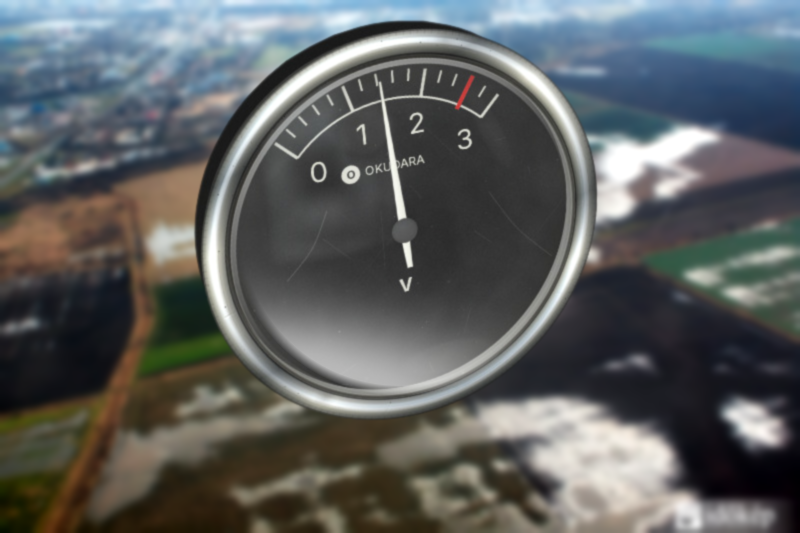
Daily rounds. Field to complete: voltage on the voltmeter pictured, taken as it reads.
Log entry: 1.4 V
